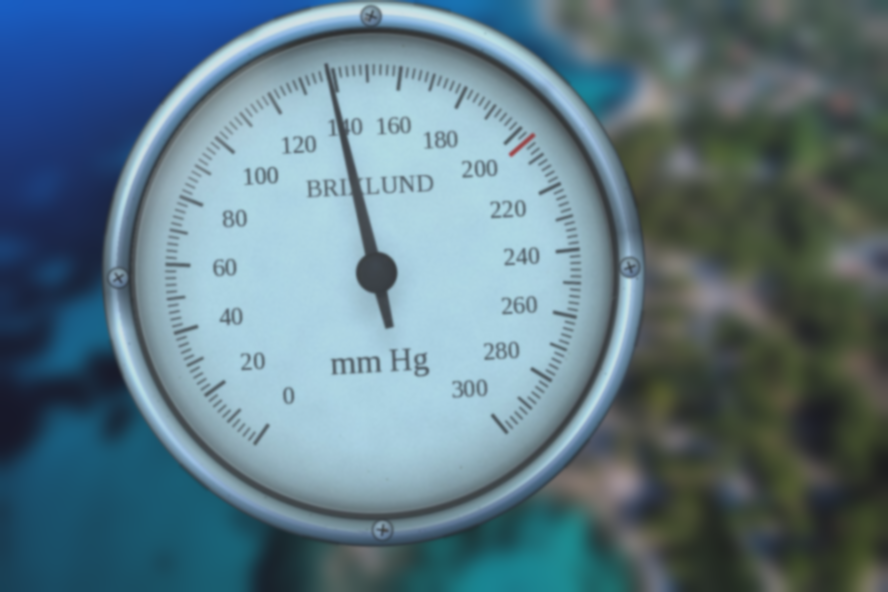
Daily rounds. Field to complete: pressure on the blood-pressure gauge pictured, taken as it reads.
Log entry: 138 mmHg
